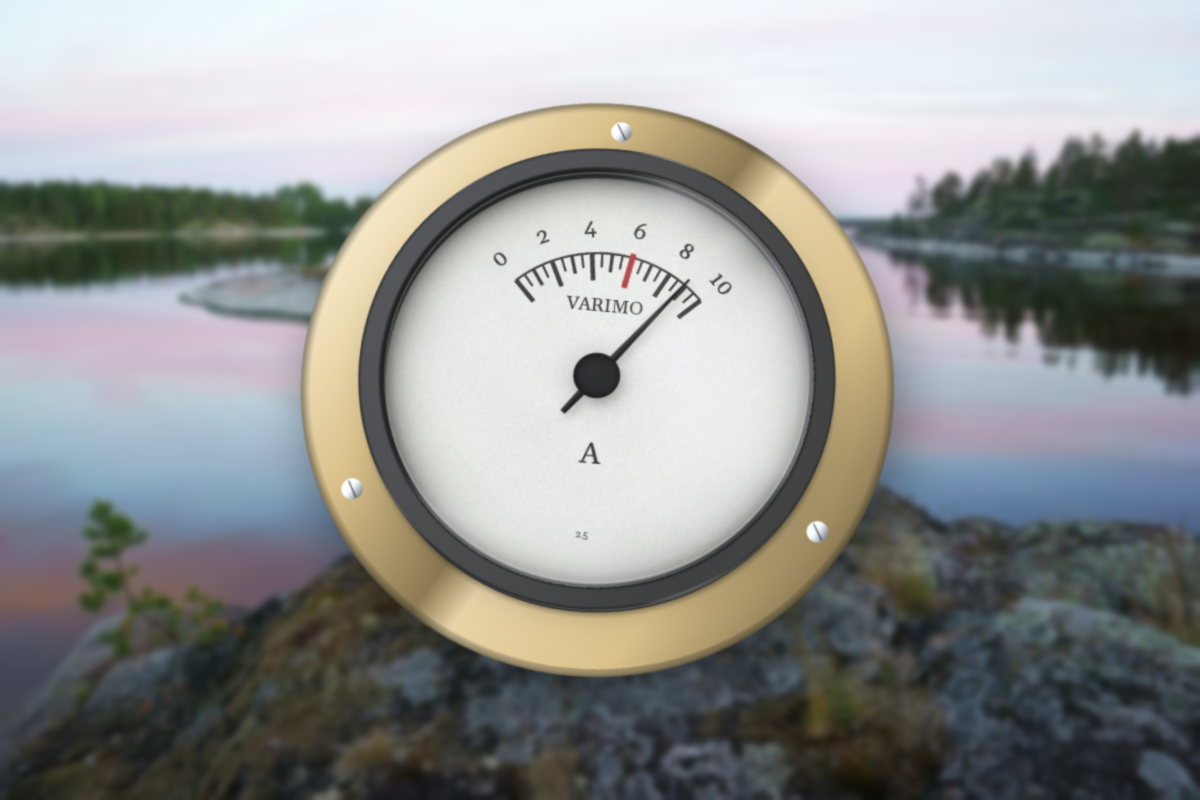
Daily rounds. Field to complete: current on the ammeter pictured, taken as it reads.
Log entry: 9 A
